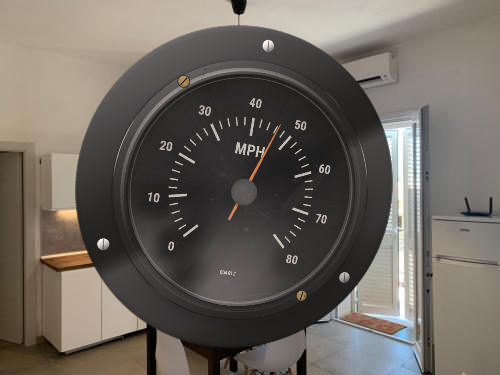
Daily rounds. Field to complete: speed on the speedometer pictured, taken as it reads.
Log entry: 46 mph
